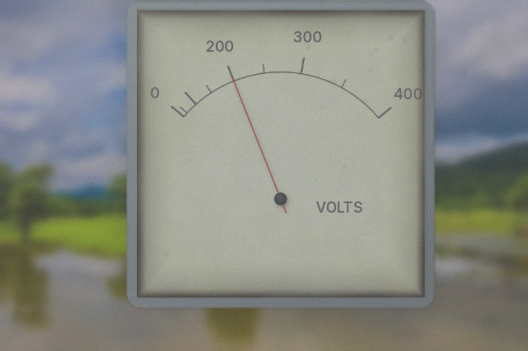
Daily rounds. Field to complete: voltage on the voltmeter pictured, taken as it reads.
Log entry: 200 V
